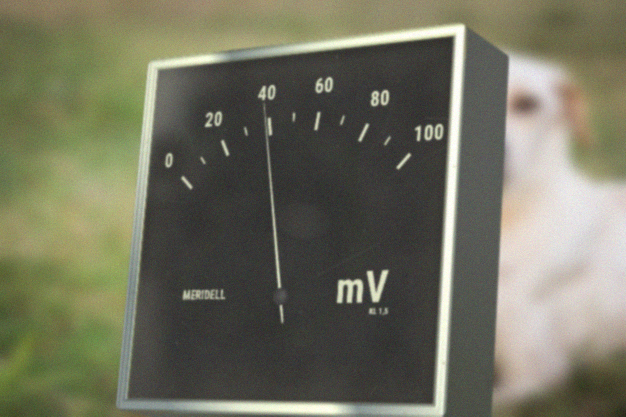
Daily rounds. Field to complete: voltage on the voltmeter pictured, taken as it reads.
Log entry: 40 mV
